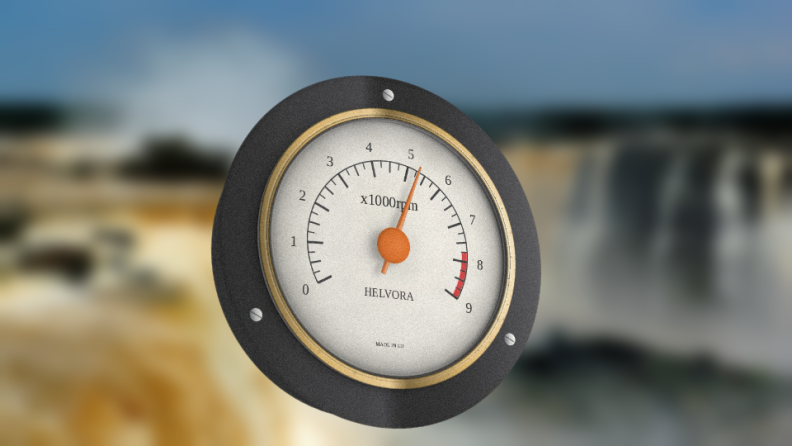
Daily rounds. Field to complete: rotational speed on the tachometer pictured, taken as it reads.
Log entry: 5250 rpm
